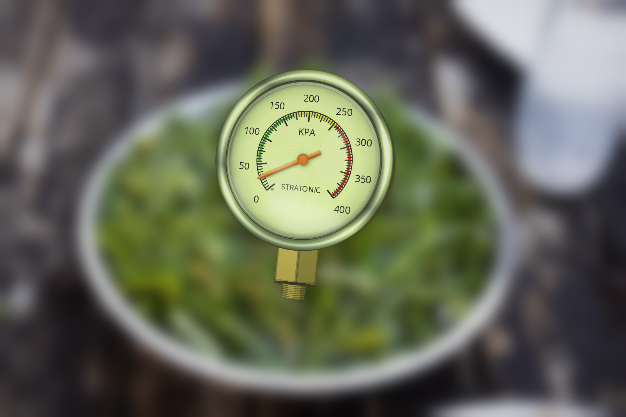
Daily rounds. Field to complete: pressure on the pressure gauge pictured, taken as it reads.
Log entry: 25 kPa
